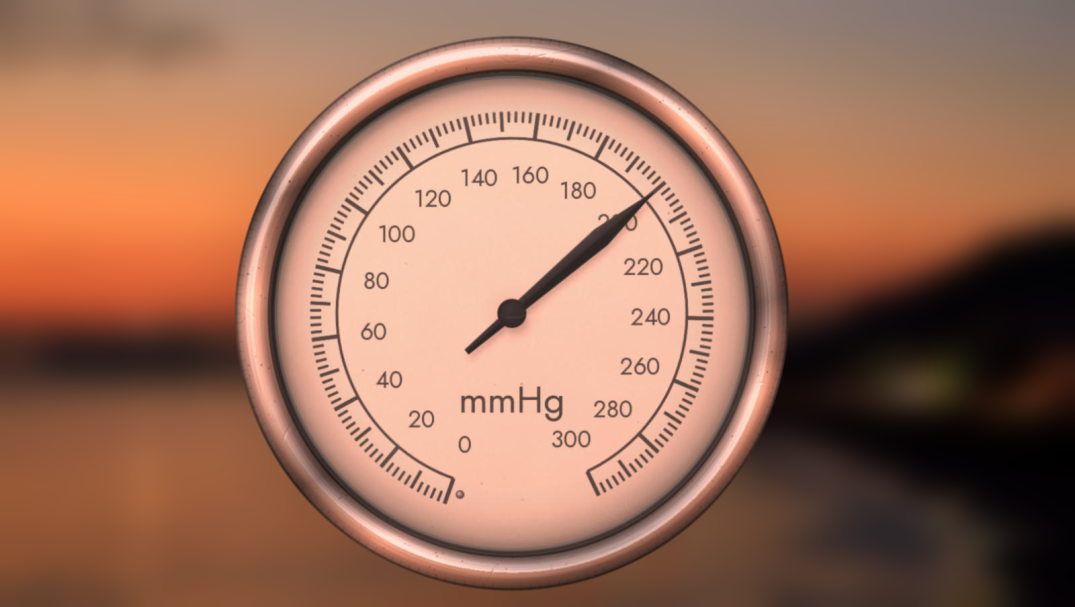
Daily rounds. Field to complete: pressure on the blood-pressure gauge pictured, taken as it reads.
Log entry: 200 mmHg
